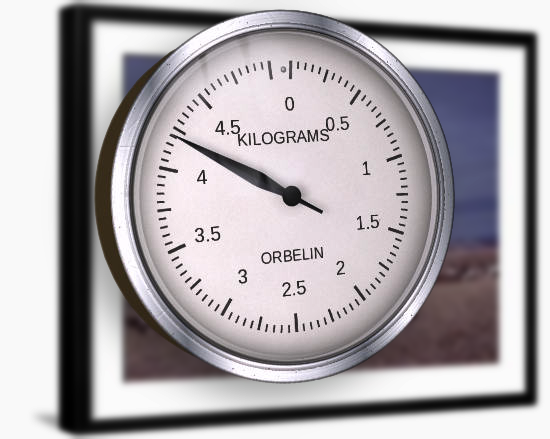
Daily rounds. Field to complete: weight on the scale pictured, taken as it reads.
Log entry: 4.2 kg
